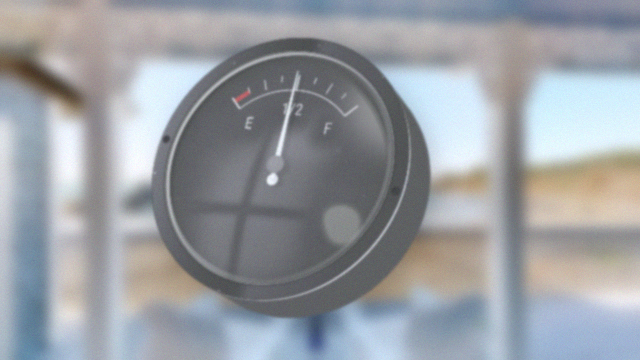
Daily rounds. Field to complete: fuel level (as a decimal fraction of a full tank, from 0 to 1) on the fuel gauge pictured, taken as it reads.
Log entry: 0.5
